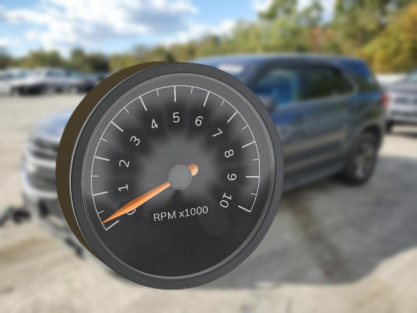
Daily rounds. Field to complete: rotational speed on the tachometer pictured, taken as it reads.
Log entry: 250 rpm
